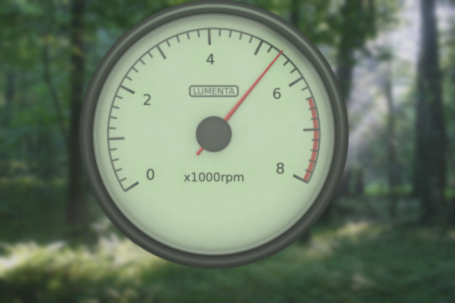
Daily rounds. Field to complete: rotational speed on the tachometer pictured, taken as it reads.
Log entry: 5400 rpm
